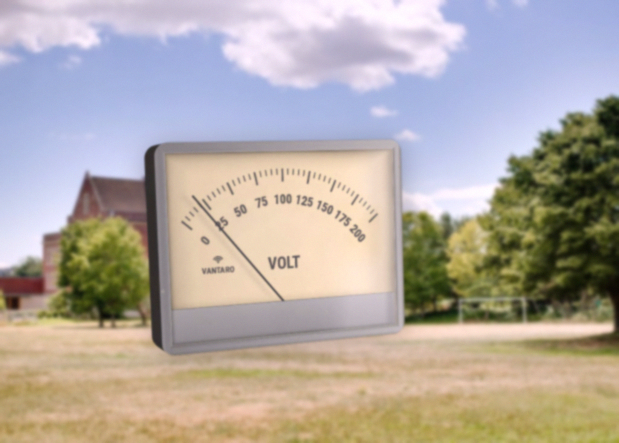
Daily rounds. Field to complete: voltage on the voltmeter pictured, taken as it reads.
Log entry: 20 V
